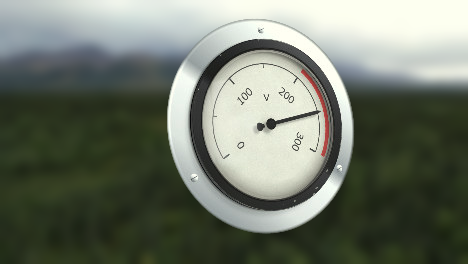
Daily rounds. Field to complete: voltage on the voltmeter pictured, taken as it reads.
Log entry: 250 V
